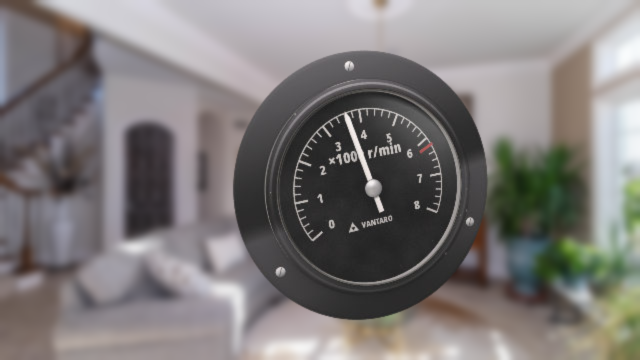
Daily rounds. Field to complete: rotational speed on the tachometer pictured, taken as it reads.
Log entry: 3600 rpm
